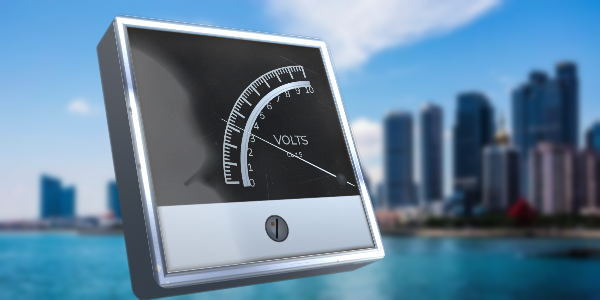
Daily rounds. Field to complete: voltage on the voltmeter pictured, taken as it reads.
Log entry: 3 V
